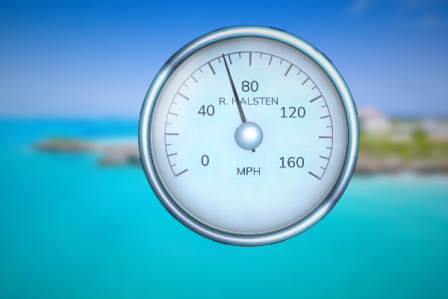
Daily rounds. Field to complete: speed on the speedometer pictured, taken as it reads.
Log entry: 67.5 mph
